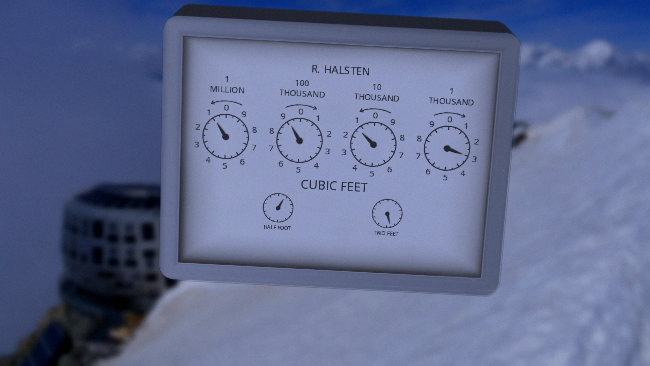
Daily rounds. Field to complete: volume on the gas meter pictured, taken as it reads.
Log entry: 91300 ft³
